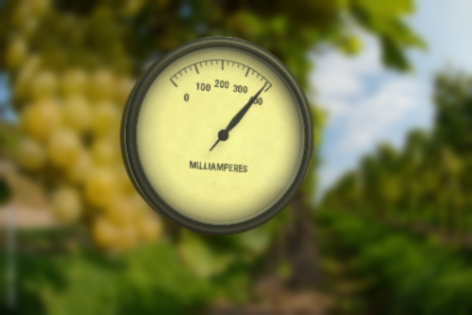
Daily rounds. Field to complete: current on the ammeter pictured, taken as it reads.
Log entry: 380 mA
